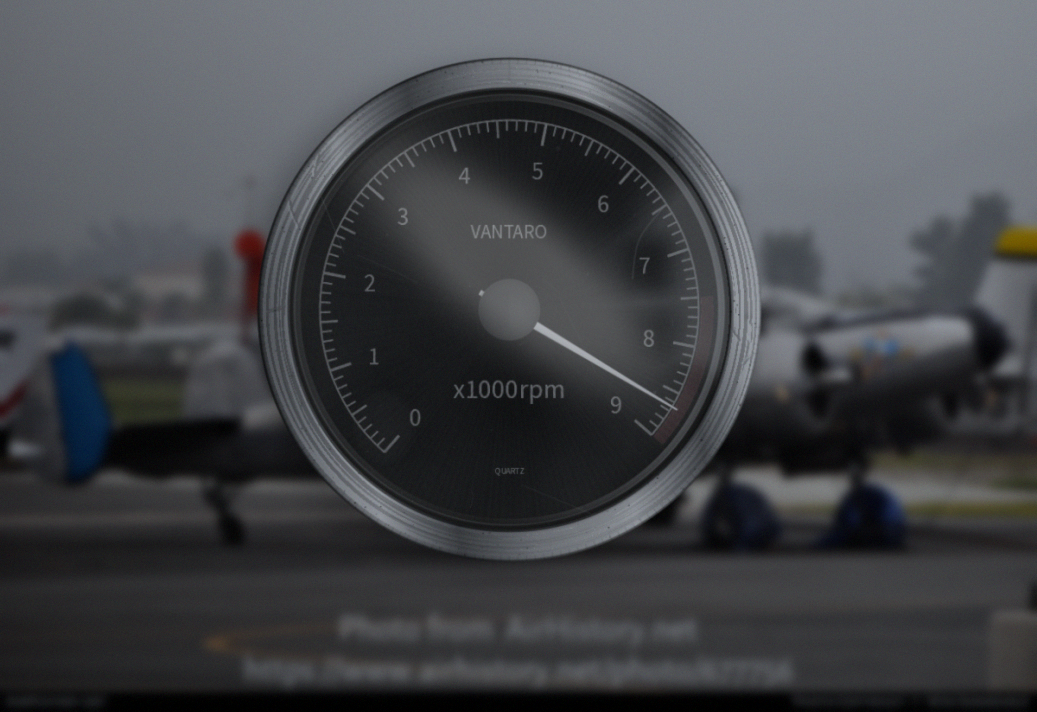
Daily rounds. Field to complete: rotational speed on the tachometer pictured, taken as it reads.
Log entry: 8650 rpm
